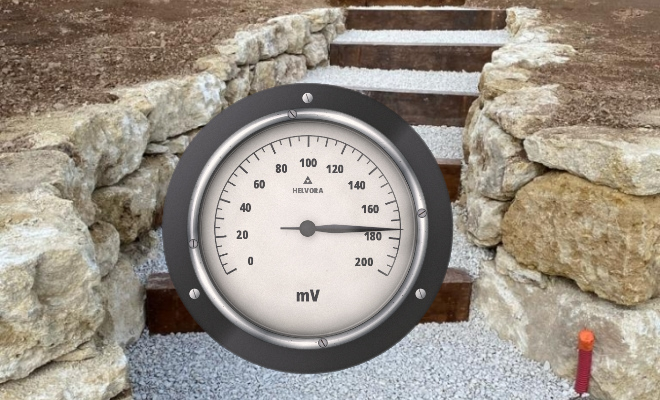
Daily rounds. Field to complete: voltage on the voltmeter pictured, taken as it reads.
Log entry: 175 mV
